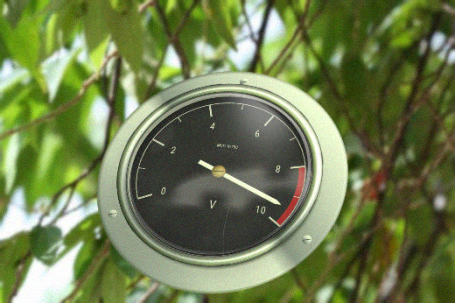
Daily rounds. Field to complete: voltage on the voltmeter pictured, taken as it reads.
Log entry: 9.5 V
